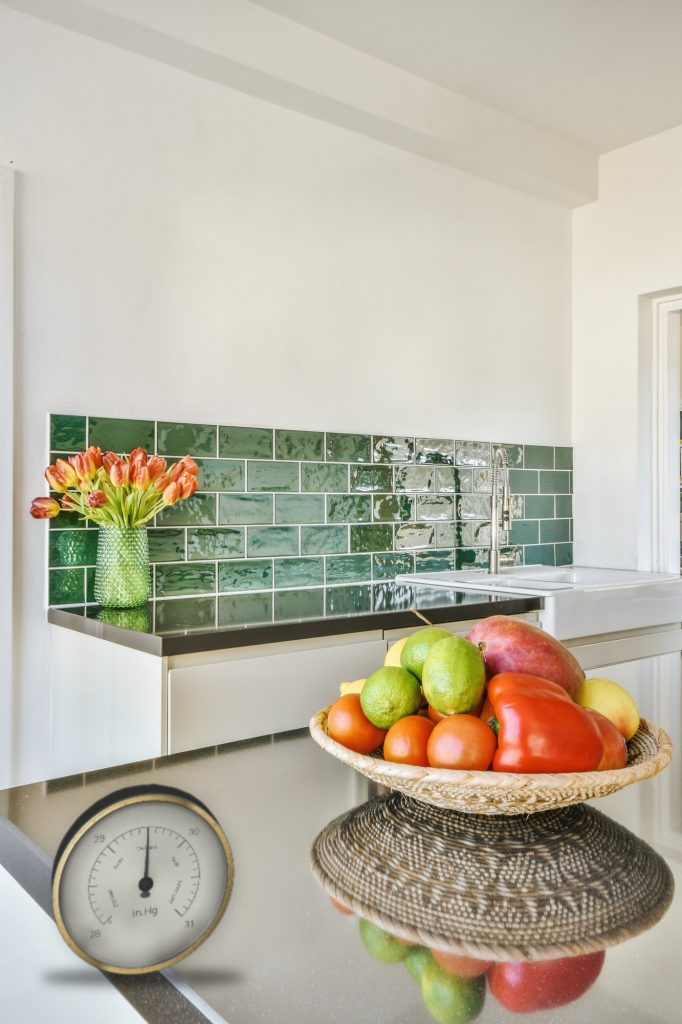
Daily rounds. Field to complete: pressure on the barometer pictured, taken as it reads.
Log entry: 29.5 inHg
